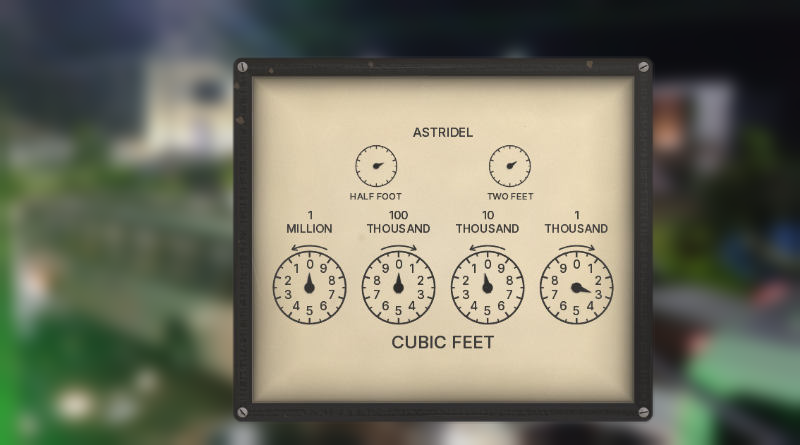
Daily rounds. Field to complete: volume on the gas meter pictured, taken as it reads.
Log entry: 300 ft³
